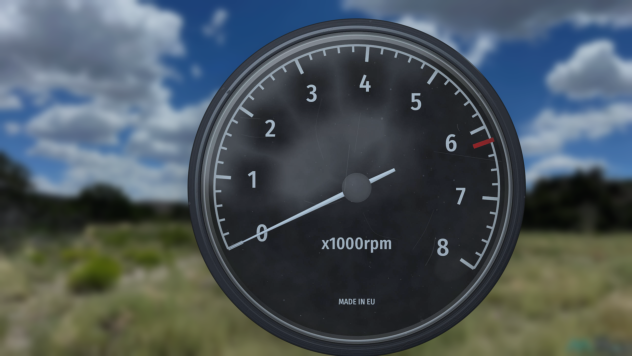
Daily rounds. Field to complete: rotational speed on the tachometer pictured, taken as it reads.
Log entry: 0 rpm
